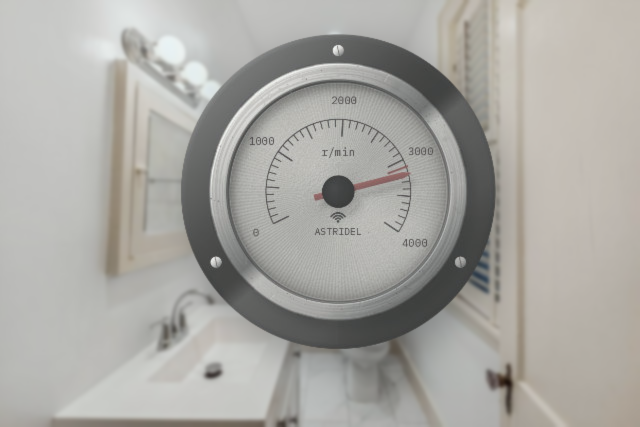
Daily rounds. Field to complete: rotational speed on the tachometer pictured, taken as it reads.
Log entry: 3200 rpm
